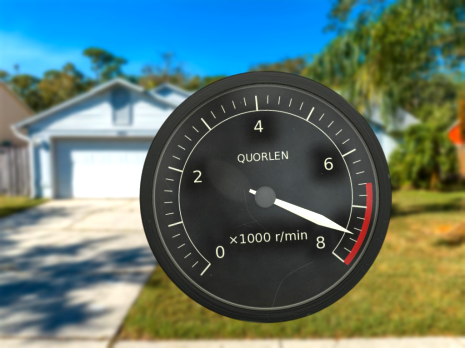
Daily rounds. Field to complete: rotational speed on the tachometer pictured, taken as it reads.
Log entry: 7500 rpm
